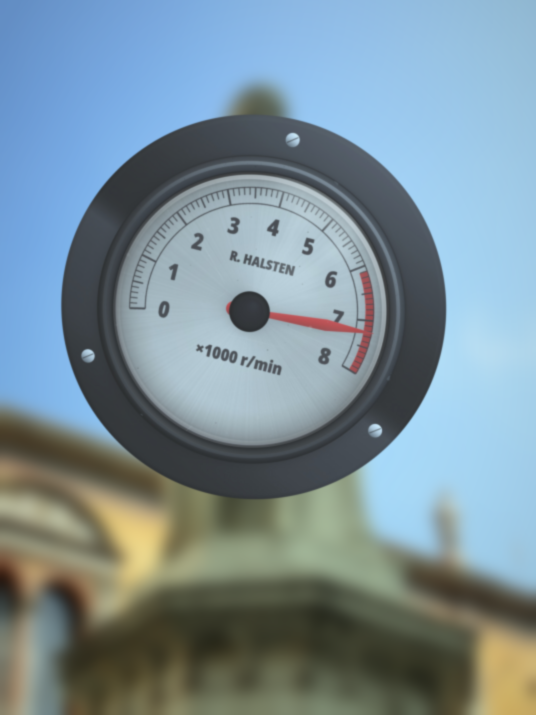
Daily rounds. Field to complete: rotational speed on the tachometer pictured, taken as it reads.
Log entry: 7200 rpm
